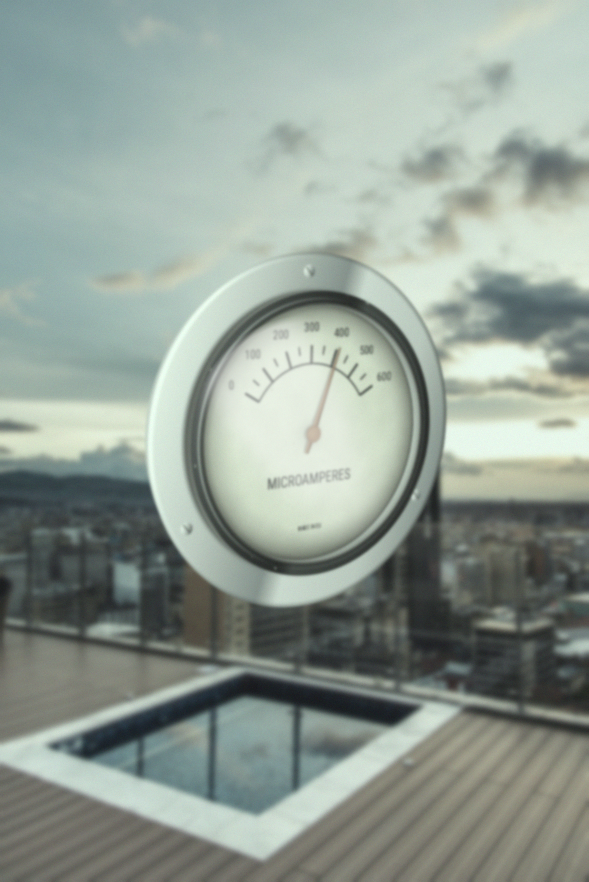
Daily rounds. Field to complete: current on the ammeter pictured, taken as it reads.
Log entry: 400 µA
